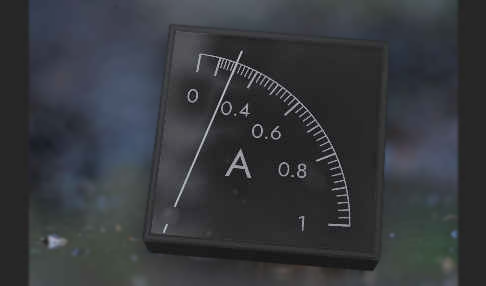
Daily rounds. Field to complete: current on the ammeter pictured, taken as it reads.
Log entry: 0.3 A
